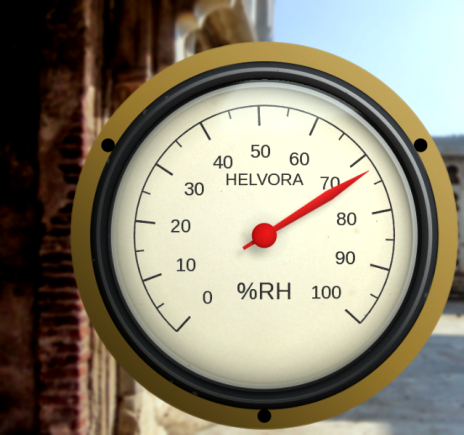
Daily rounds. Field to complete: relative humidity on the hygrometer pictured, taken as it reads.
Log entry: 72.5 %
